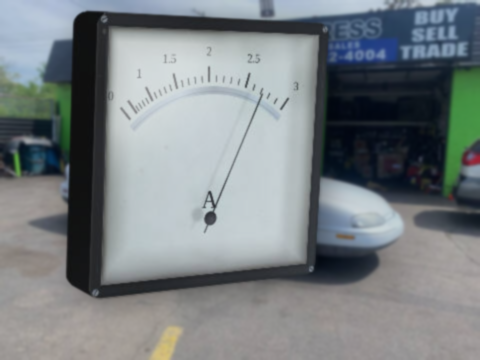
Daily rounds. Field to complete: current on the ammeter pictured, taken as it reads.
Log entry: 2.7 A
